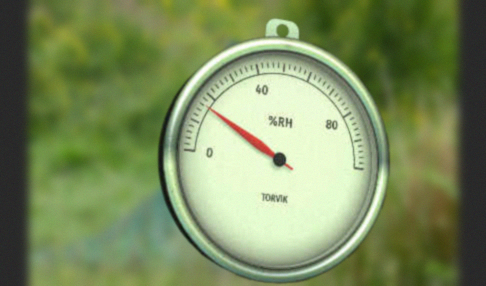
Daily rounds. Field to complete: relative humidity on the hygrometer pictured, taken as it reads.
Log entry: 16 %
